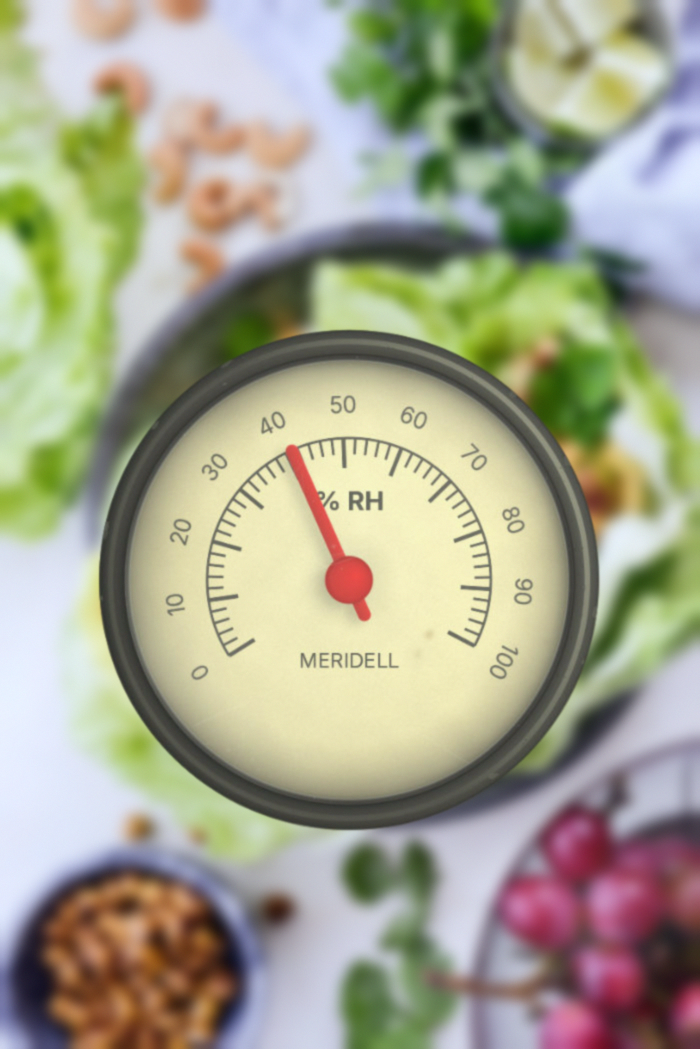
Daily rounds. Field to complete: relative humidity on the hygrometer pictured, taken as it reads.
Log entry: 41 %
